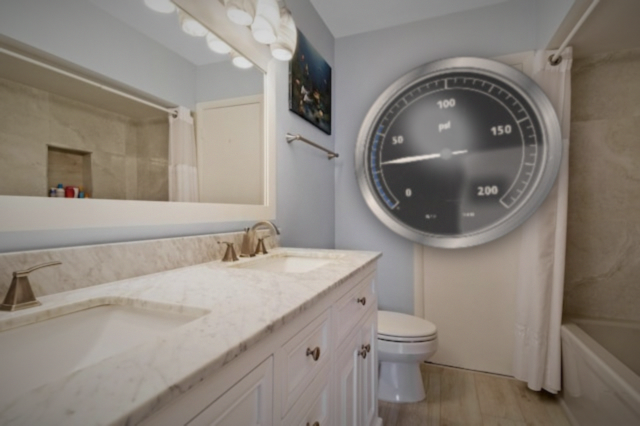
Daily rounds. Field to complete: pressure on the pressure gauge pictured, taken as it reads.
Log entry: 30 psi
